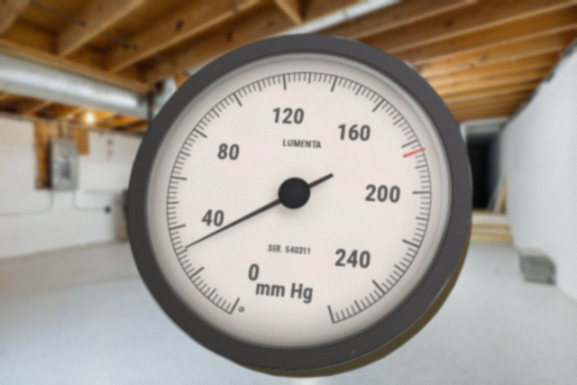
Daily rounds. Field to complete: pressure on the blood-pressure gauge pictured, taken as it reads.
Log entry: 30 mmHg
